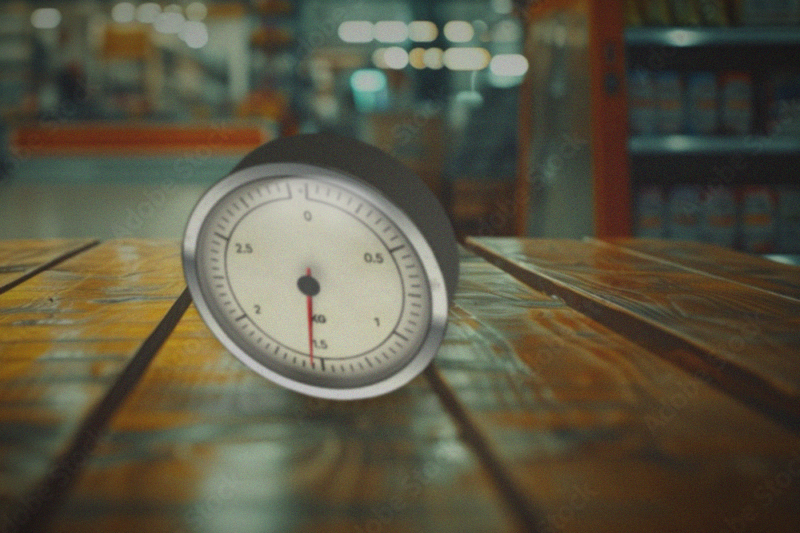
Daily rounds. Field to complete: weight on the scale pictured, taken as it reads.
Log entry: 1.55 kg
